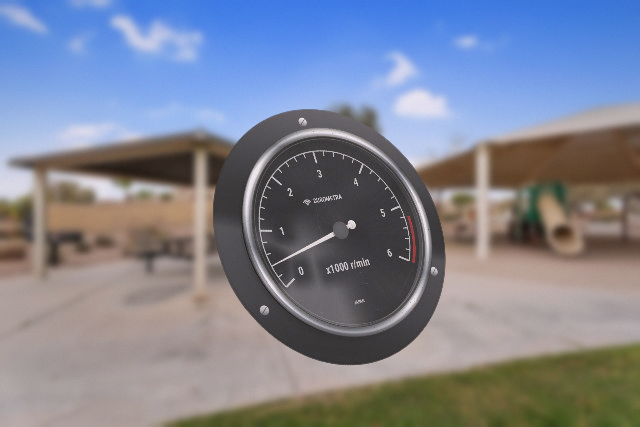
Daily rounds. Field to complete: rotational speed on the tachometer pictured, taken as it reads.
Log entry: 400 rpm
